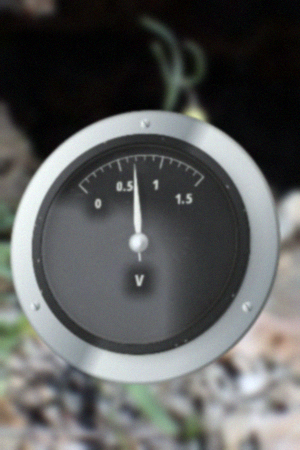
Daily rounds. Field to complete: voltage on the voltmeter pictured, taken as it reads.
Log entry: 0.7 V
